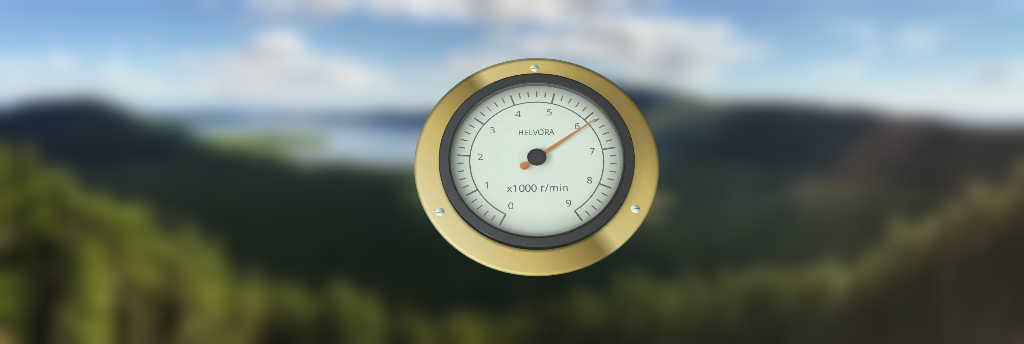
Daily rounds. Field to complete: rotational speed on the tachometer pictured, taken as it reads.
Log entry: 6200 rpm
